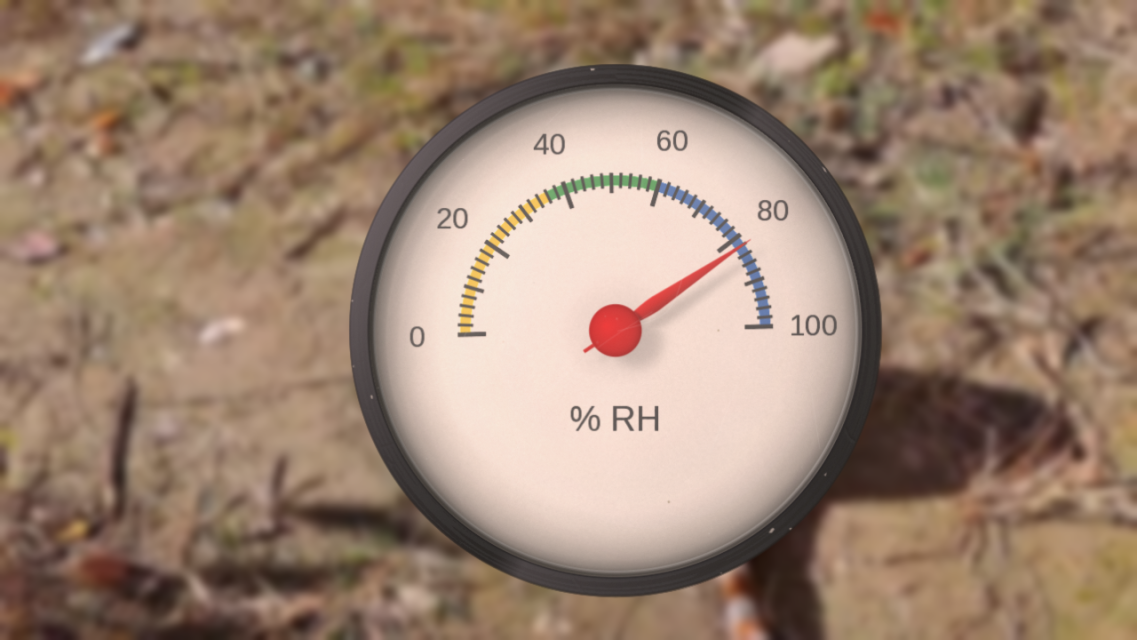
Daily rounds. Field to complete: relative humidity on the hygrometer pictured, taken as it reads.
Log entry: 82 %
